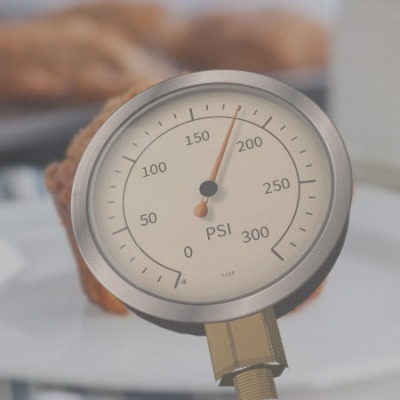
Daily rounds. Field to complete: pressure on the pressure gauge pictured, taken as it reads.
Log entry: 180 psi
